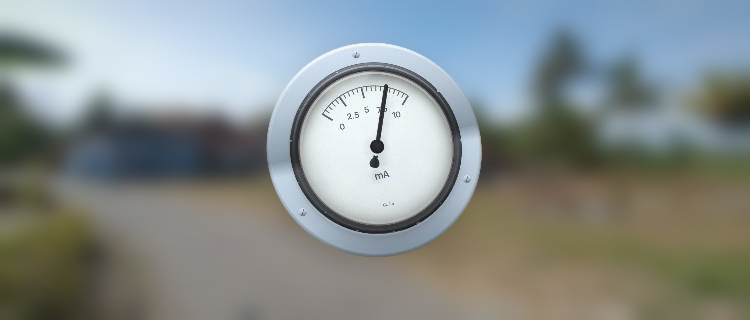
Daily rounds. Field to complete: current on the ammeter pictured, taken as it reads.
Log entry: 7.5 mA
